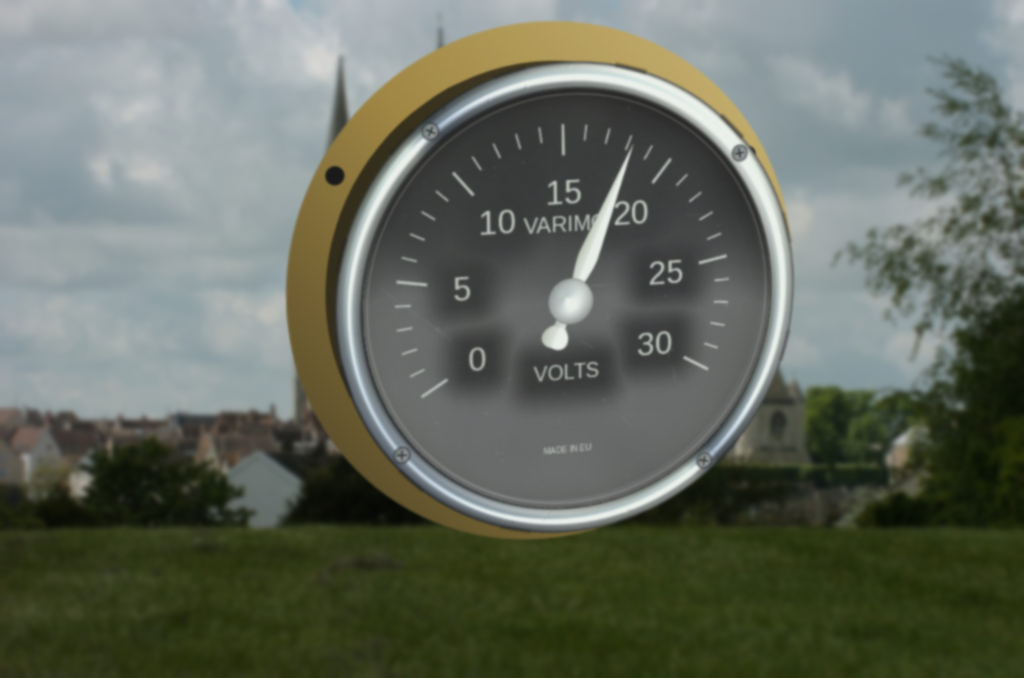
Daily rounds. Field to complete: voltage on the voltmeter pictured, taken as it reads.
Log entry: 18 V
